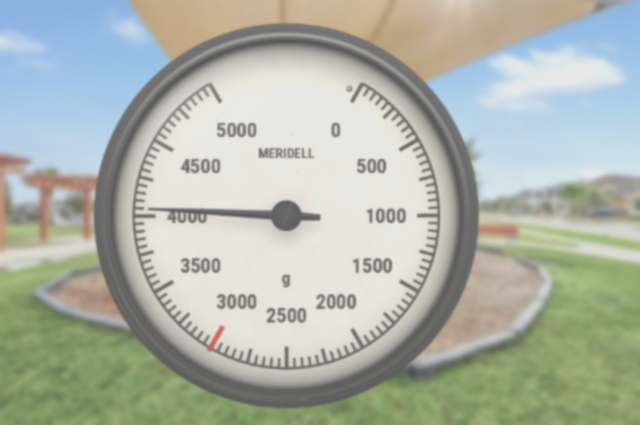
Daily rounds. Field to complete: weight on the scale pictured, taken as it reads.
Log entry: 4050 g
